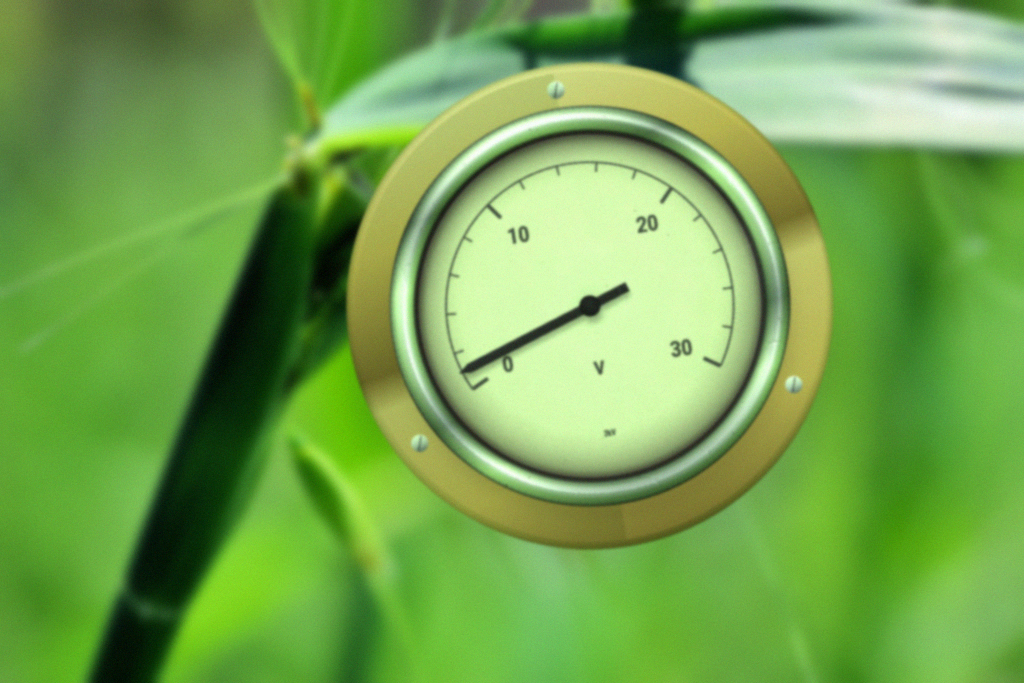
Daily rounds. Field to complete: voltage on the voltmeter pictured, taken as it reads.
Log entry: 1 V
